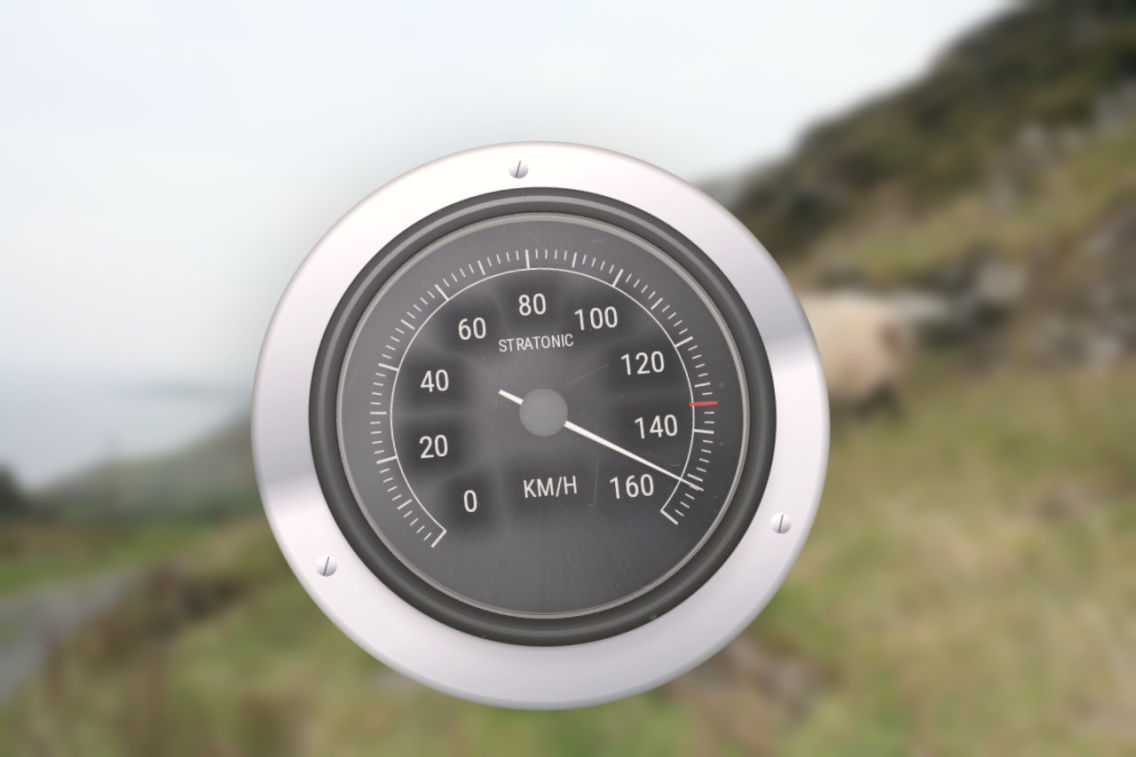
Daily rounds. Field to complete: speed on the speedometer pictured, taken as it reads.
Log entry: 152 km/h
